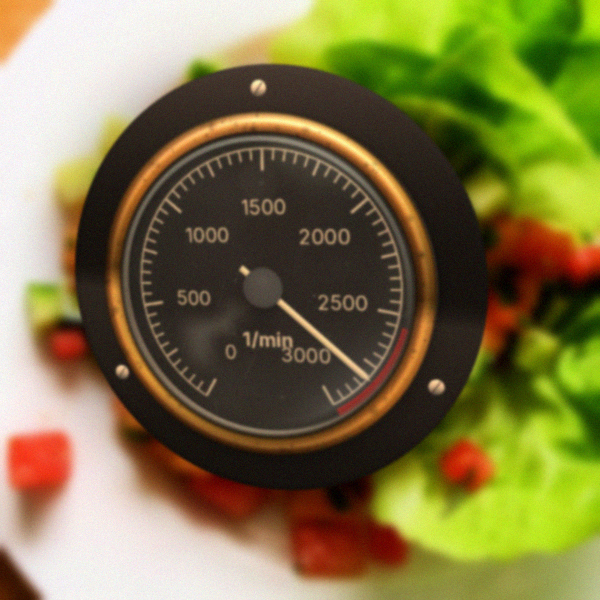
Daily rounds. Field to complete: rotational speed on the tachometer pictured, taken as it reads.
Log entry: 2800 rpm
